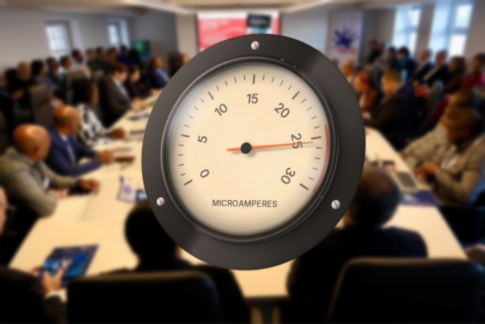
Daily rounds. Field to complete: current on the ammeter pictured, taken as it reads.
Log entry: 25.5 µA
